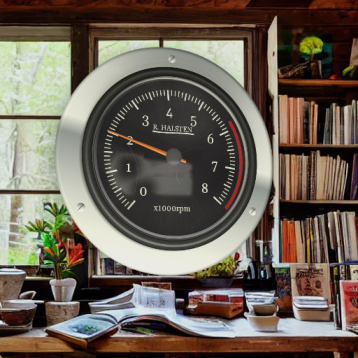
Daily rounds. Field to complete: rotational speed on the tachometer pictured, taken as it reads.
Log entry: 2000 rpm
